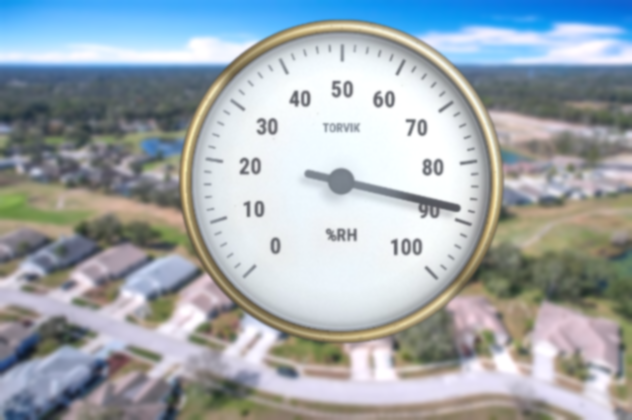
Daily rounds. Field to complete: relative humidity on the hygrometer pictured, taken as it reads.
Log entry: 88 %
